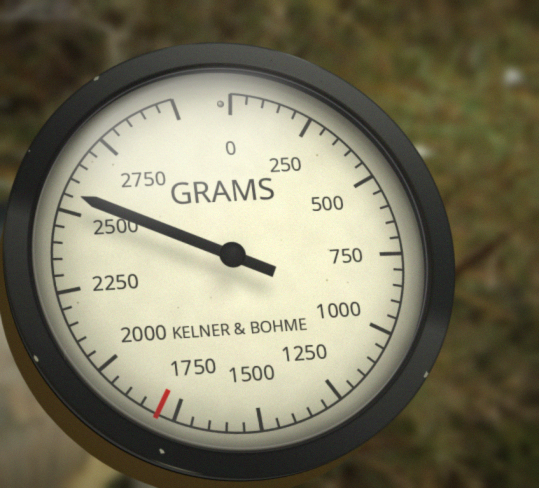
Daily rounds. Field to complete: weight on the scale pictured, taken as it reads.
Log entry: 2550 g
